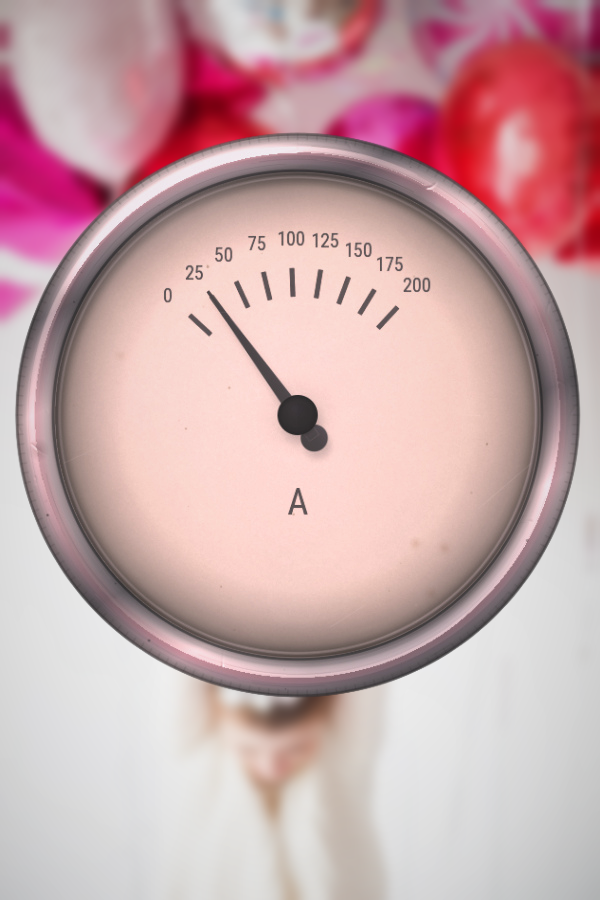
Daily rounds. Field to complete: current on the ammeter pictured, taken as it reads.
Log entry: 25 A
